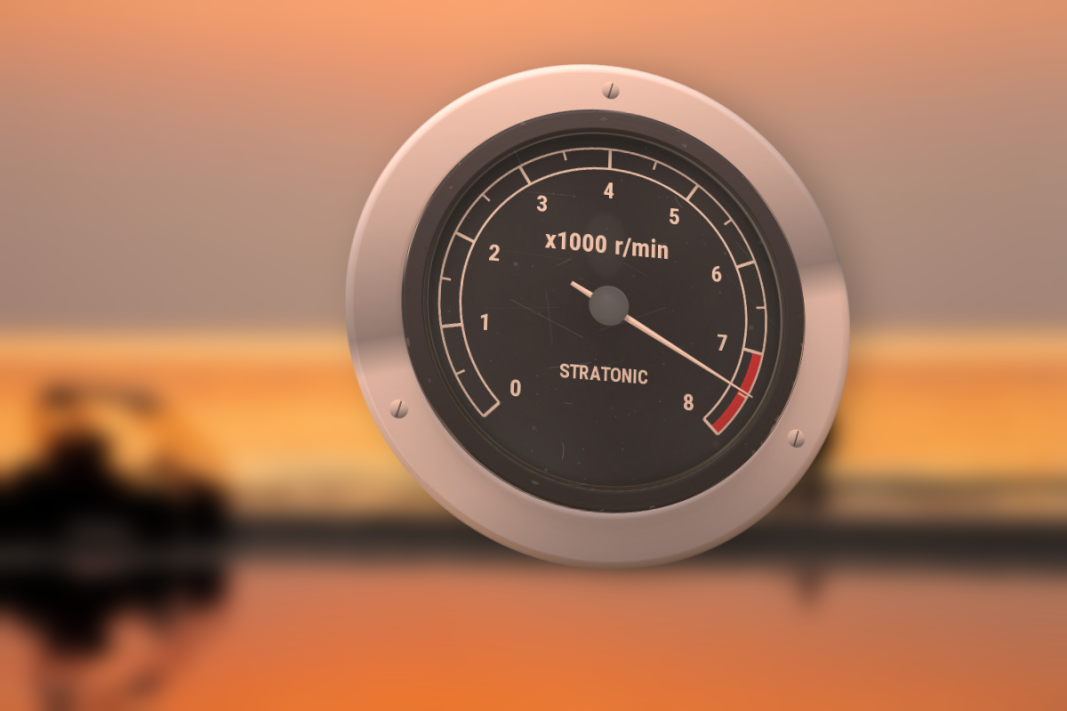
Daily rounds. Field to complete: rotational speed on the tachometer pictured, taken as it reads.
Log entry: 7500 rpm
